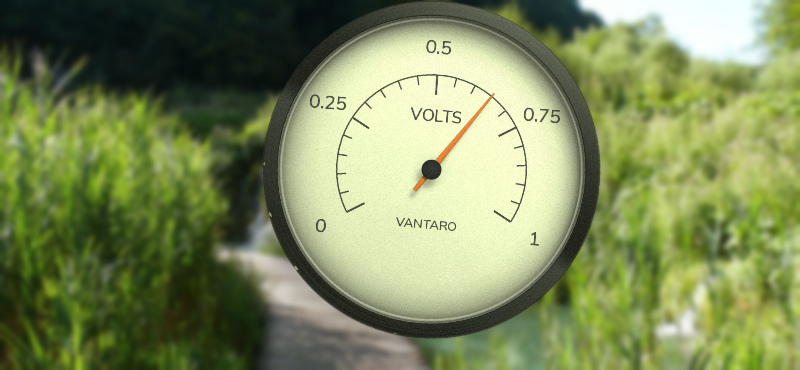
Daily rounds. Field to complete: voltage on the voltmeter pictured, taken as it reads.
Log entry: 0.65 V
